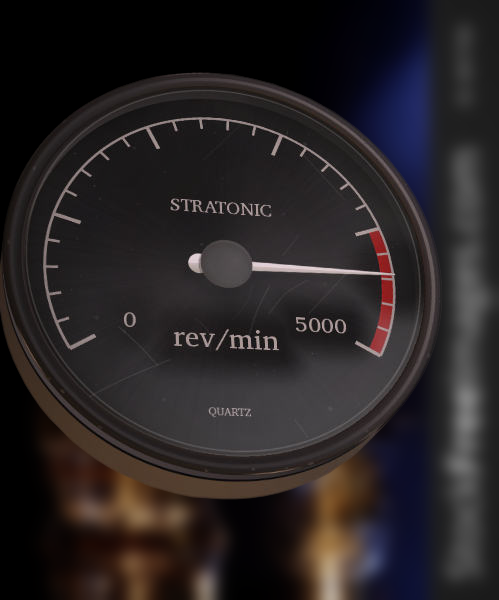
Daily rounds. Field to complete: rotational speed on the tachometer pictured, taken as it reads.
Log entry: 4400 rpm
